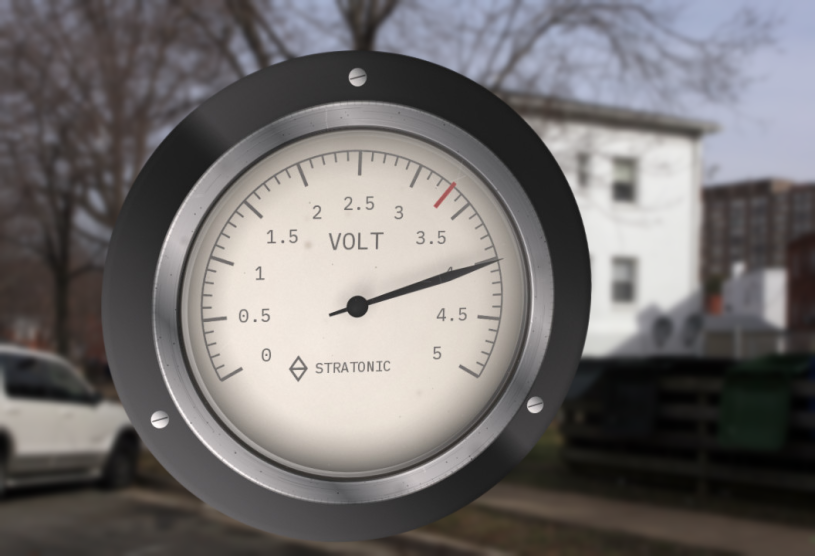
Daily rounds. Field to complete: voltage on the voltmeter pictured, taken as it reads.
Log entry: 4 V
